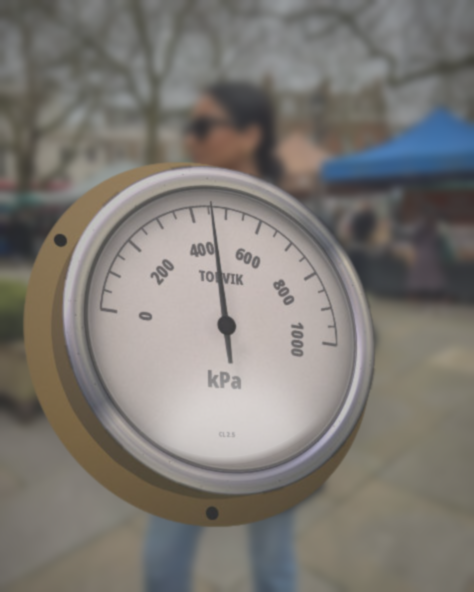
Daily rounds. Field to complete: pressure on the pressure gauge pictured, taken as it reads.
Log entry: 450 kPa
